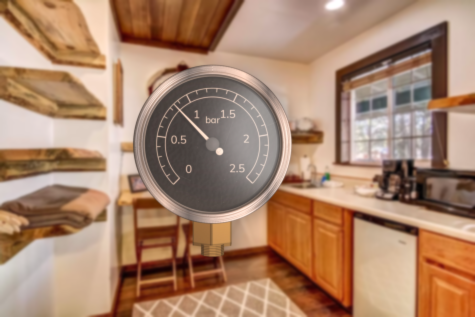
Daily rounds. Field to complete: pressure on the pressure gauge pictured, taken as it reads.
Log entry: 0.85 bar
